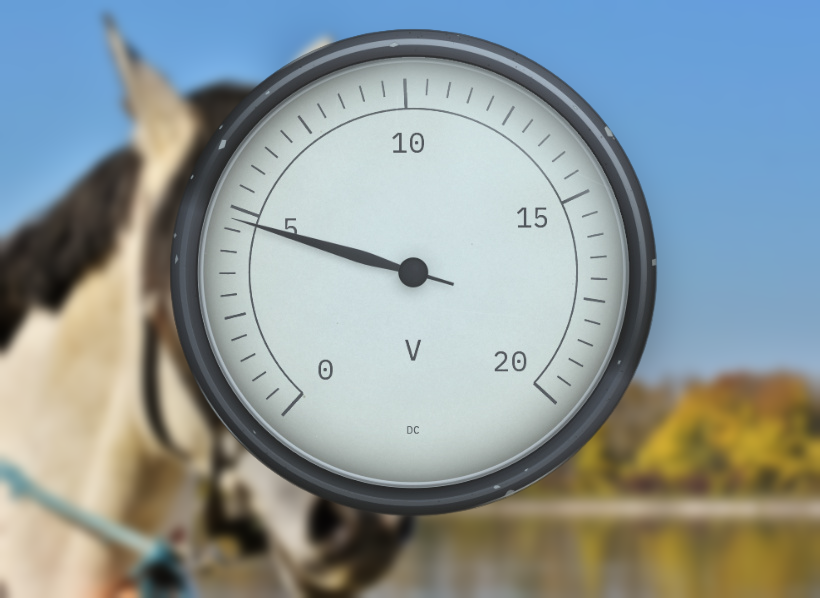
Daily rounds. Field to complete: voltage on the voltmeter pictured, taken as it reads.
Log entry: 4.75 V
